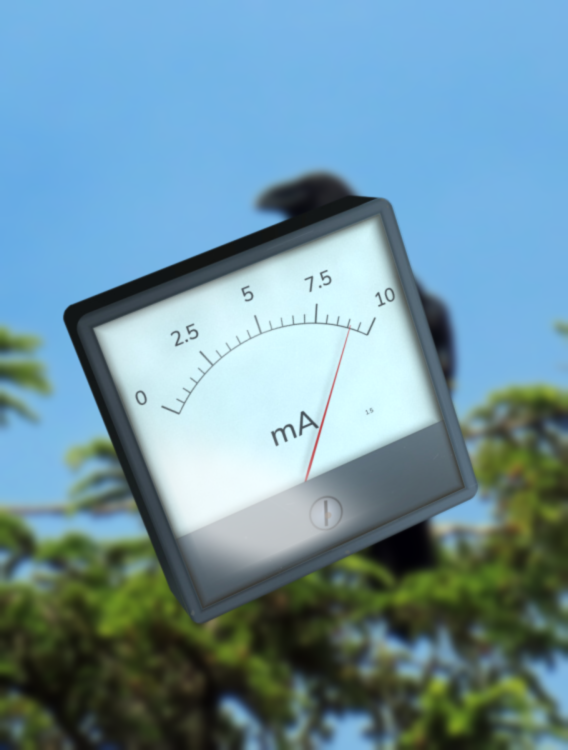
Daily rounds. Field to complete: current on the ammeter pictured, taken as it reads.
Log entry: 9 mA
